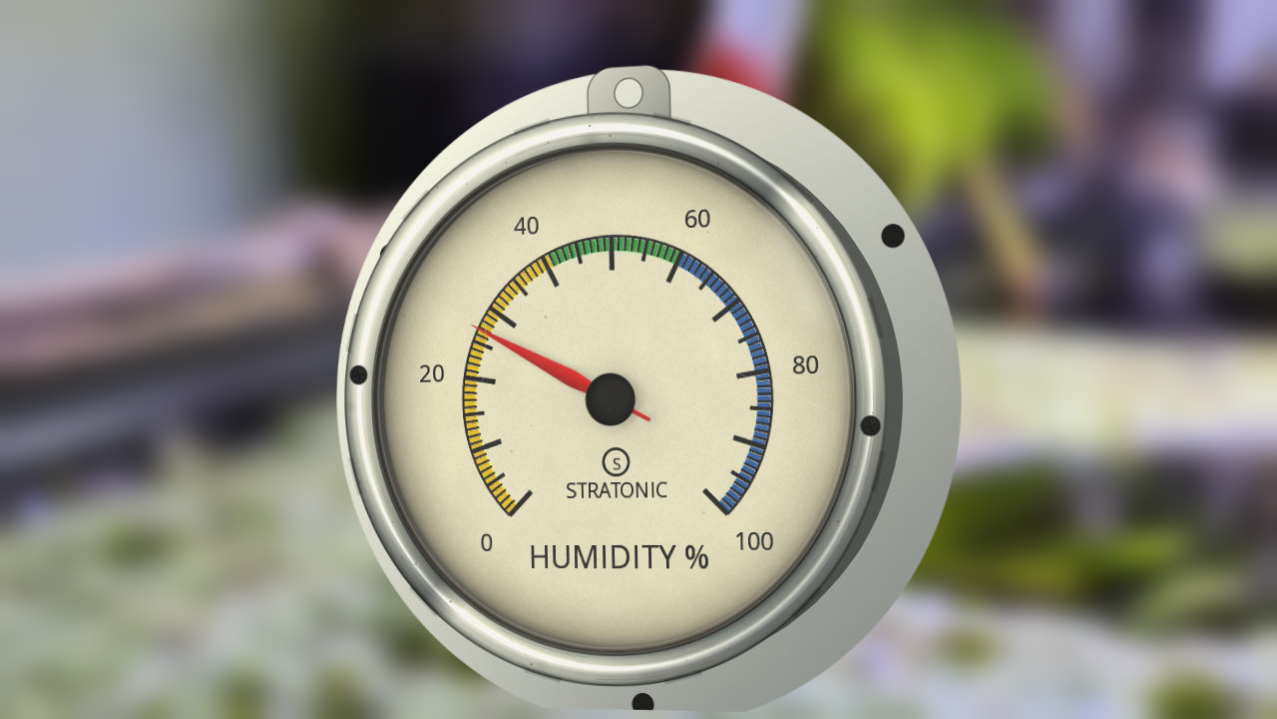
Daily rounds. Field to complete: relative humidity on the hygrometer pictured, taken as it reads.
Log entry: 27 %
